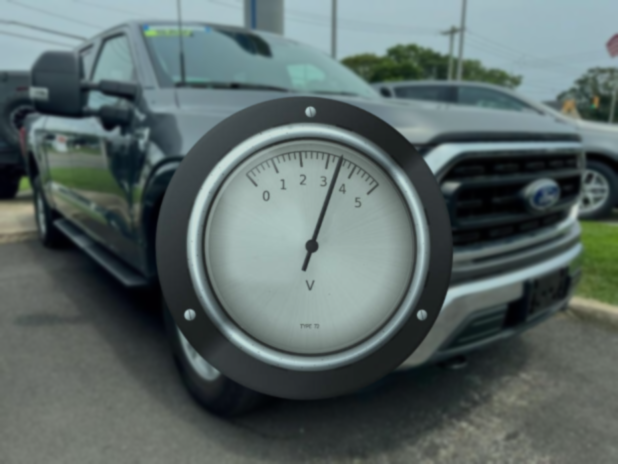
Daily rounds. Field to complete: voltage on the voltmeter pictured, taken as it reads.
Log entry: 3.4 V
